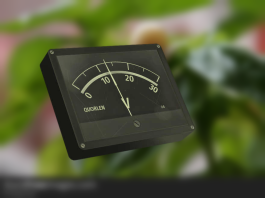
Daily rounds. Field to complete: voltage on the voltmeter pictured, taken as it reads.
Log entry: 12.5 V
